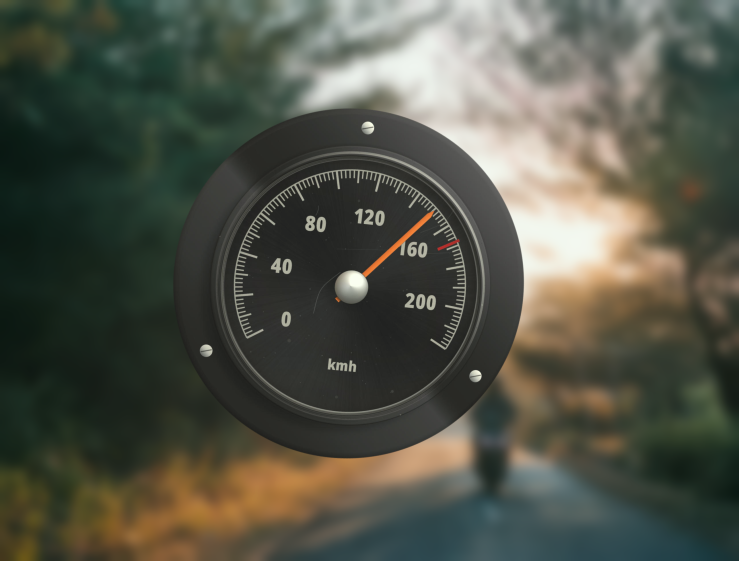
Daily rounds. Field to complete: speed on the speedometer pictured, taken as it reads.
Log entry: 150 km/h
